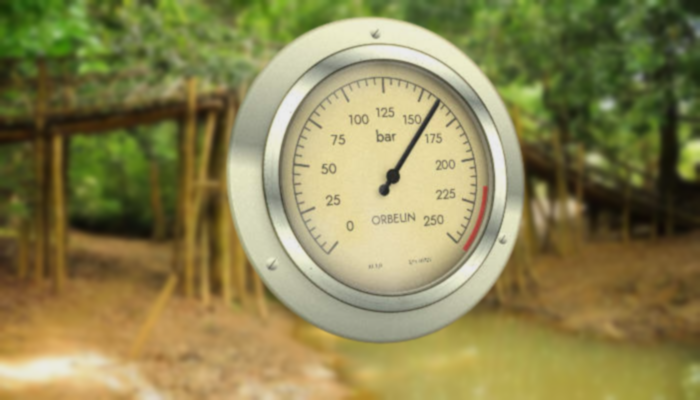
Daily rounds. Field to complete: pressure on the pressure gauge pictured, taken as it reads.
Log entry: 160 bar
